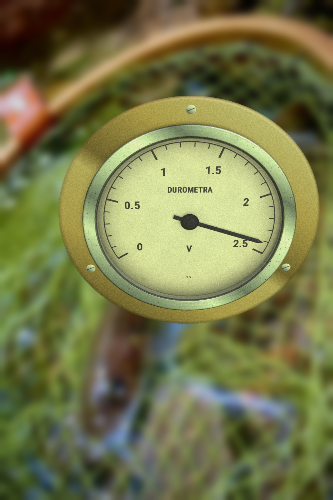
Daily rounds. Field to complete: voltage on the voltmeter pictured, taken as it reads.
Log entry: 2.4 V
